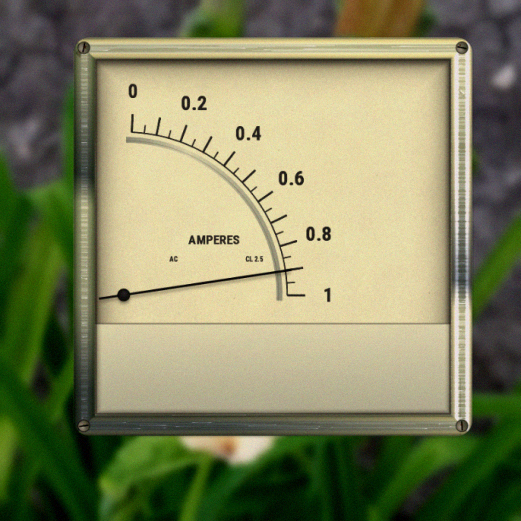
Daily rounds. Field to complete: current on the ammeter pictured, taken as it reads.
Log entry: 0.9 A
